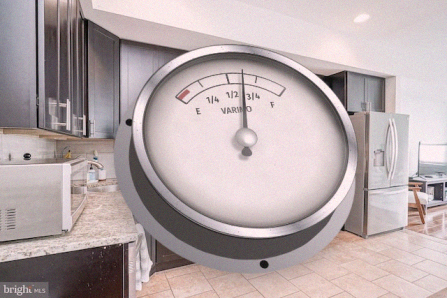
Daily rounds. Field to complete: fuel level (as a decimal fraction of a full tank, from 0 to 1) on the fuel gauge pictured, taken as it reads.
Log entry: 0.625
